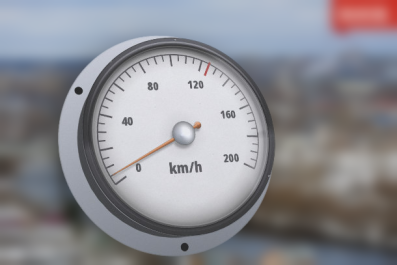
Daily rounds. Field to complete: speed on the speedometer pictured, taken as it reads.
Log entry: 5 km/h
